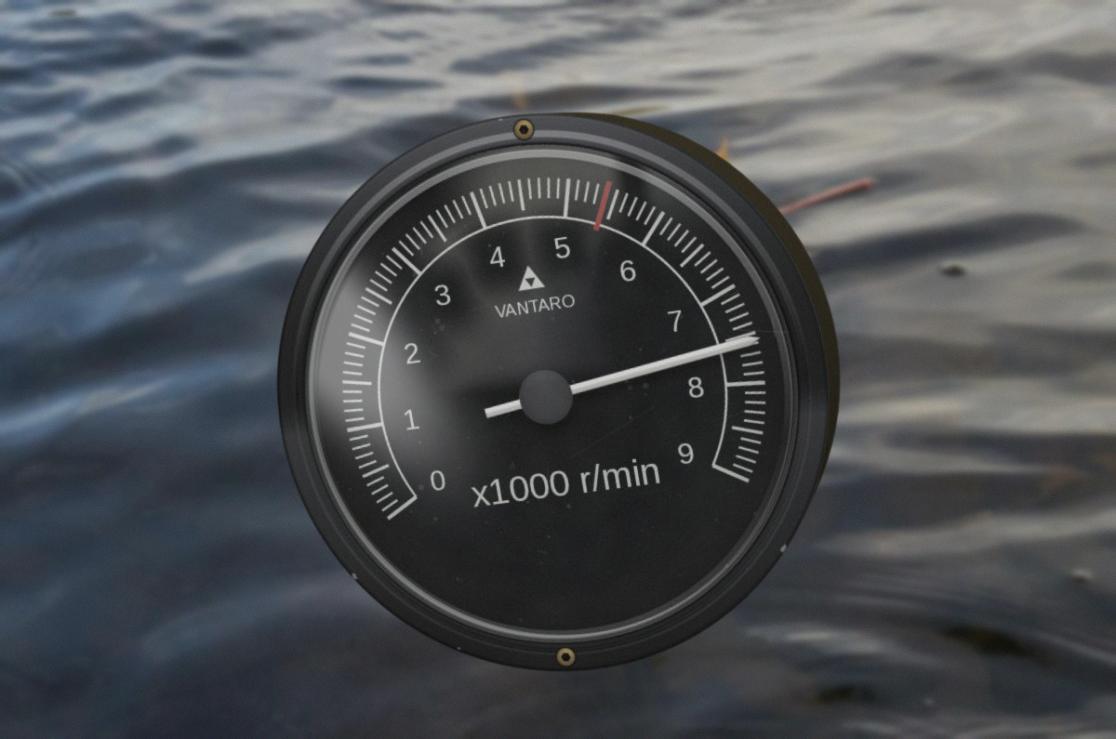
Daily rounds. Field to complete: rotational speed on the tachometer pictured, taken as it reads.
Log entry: 7550 rpm
